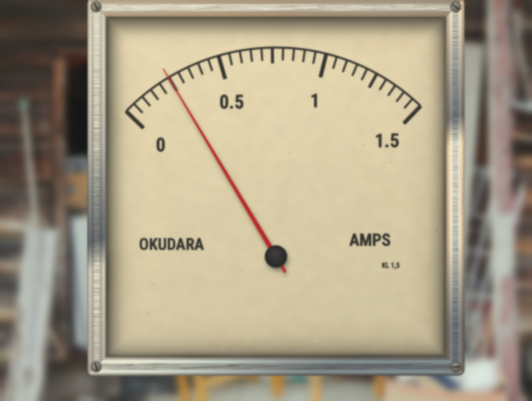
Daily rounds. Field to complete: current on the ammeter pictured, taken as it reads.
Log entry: 0.25 A
